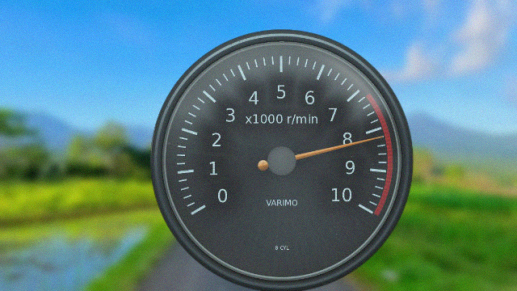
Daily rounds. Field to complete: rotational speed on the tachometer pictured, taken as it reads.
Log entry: 8200 rpm
